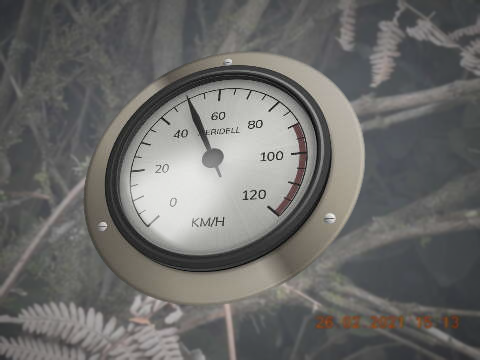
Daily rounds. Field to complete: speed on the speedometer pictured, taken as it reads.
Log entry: 50 km/h
